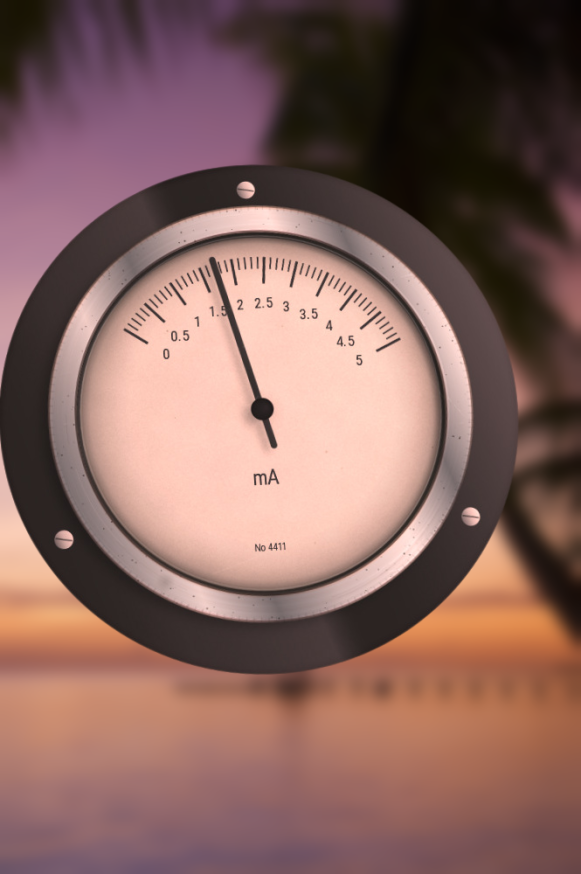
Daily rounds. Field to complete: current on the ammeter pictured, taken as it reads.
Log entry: 1.7 mA
